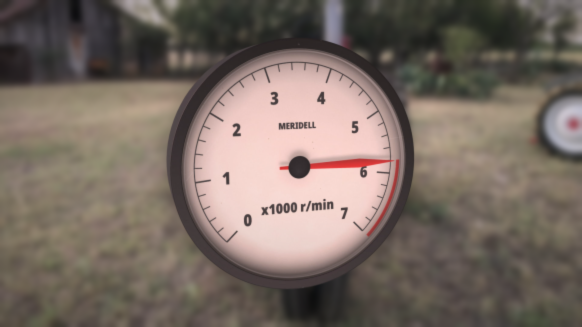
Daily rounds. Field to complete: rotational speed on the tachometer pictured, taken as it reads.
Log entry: 5800 rpm
